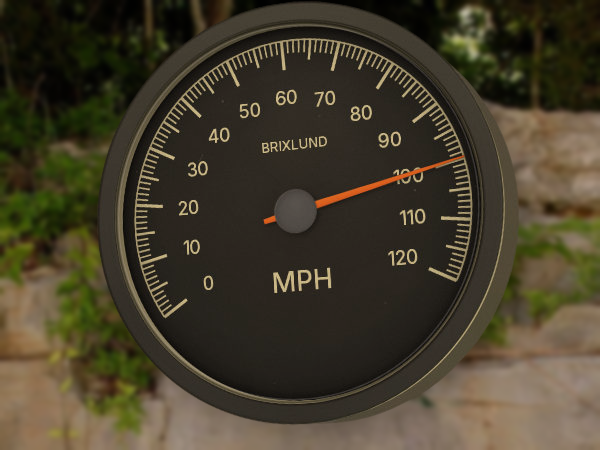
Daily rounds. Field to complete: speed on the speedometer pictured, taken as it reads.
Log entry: 100 mph
